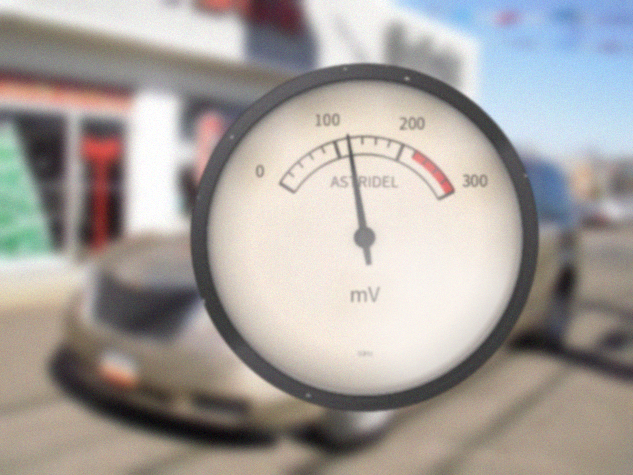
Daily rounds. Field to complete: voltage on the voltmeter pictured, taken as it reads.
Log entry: 120 mV
